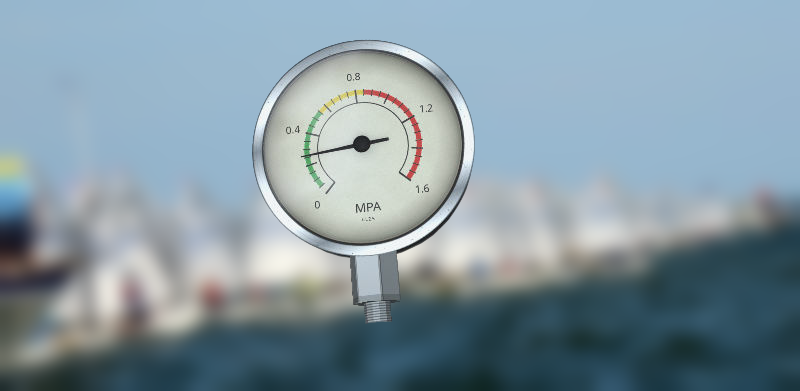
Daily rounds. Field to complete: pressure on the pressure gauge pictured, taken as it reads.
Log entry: 0.25 MPa
